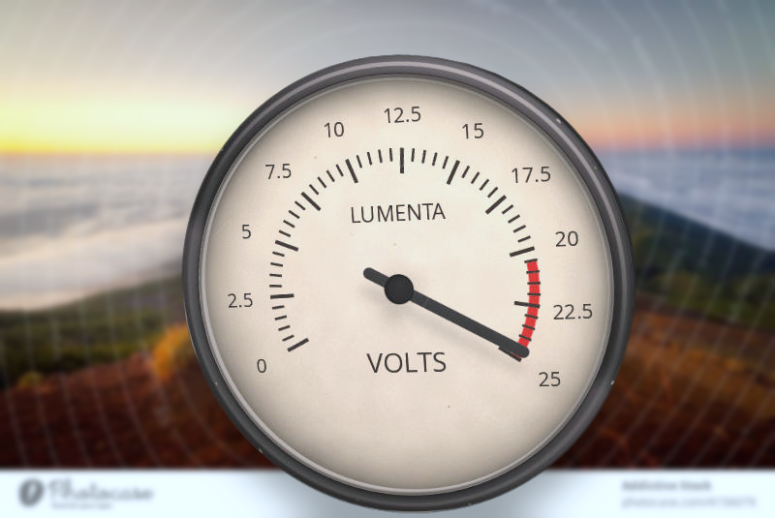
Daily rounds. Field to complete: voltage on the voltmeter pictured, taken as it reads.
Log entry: 24.5 V
